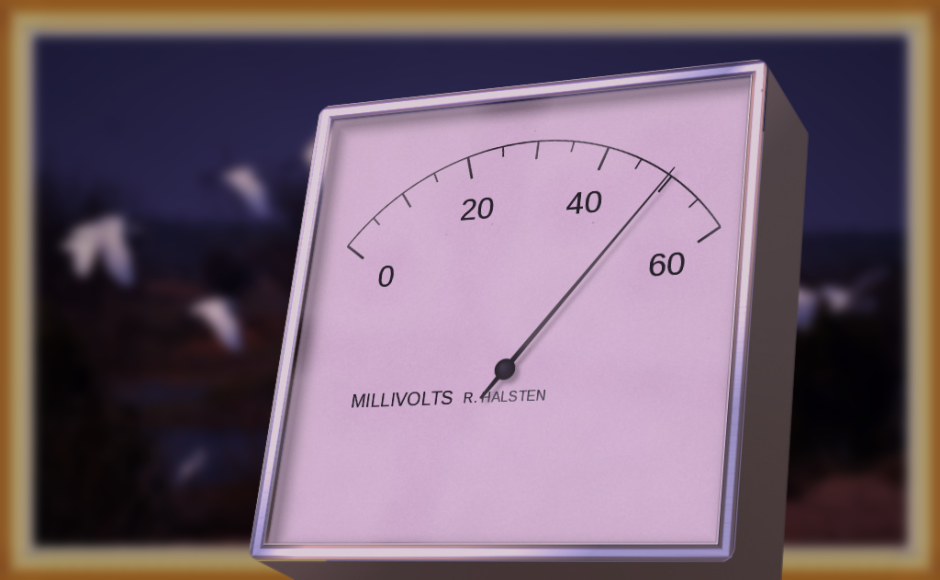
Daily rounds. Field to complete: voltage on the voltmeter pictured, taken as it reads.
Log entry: 50 mV
